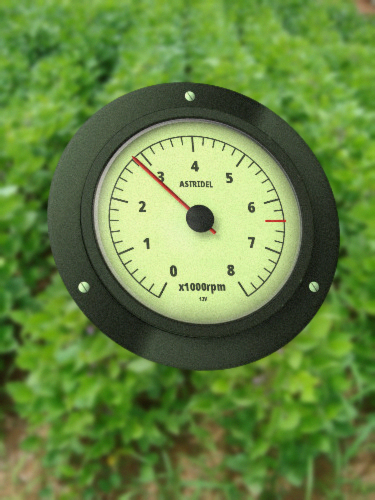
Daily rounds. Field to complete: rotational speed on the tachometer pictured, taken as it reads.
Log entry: 2800 rpm
